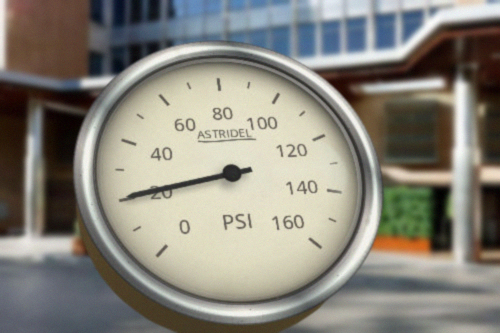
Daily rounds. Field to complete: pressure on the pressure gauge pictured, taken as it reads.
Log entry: 20 psi
